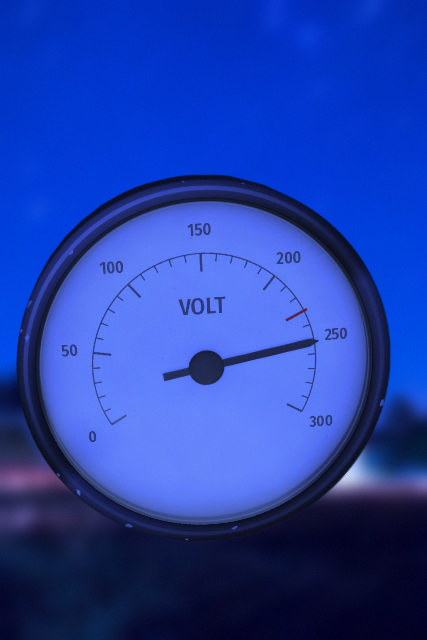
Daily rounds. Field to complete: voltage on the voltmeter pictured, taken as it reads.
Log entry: 250 V
